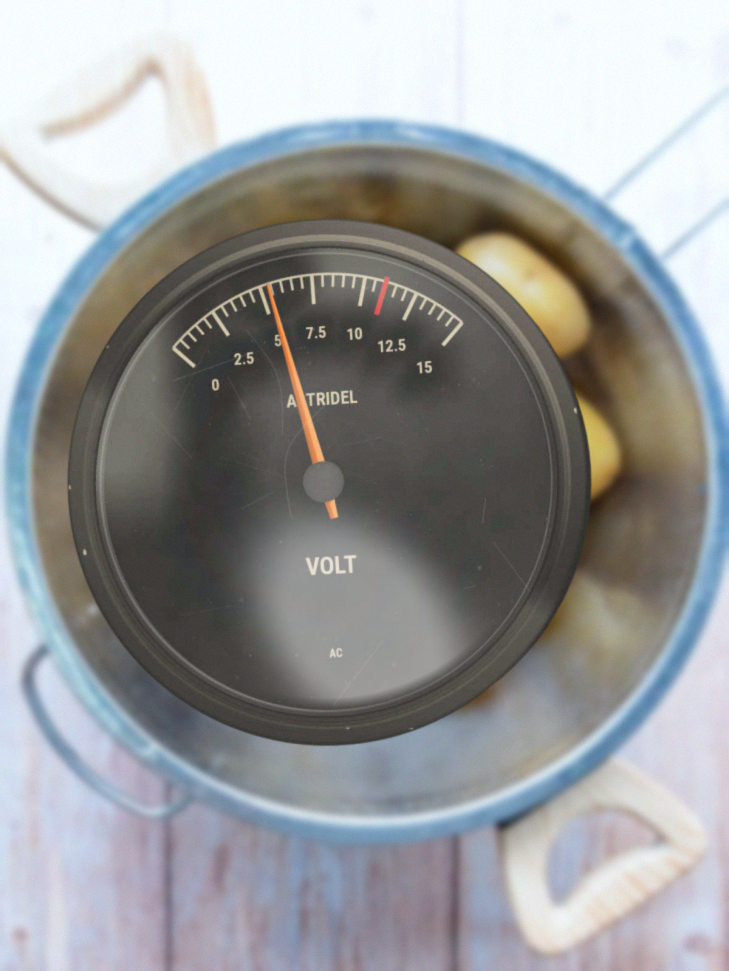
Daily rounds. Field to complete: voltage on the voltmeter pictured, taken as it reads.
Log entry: 5.5 V
